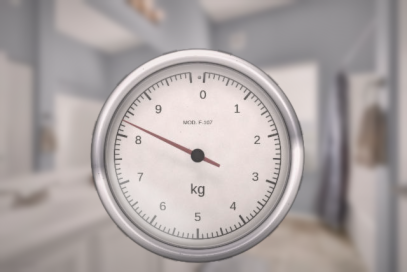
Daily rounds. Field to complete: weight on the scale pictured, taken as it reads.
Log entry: 8.3 kg
